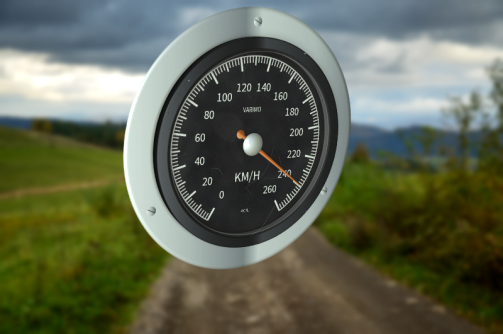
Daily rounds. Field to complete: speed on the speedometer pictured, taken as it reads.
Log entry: 240 km/h
